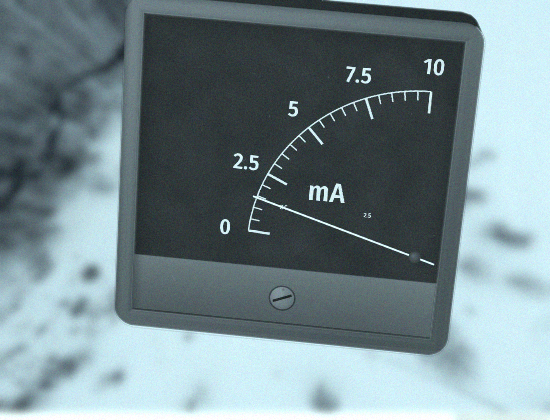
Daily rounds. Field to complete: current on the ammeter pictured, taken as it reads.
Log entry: 1.5 mA
